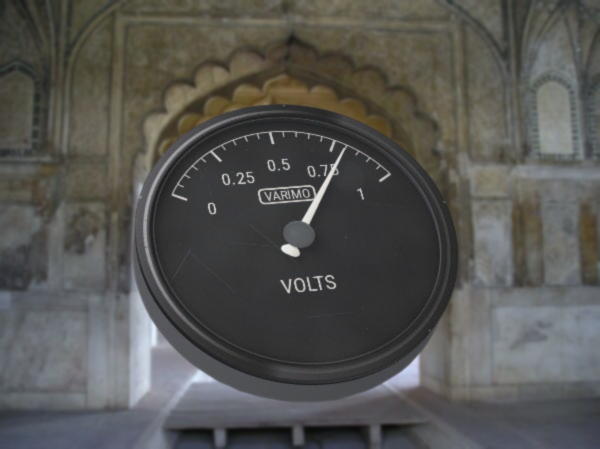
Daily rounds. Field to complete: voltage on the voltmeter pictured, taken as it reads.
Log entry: 0.8 V
